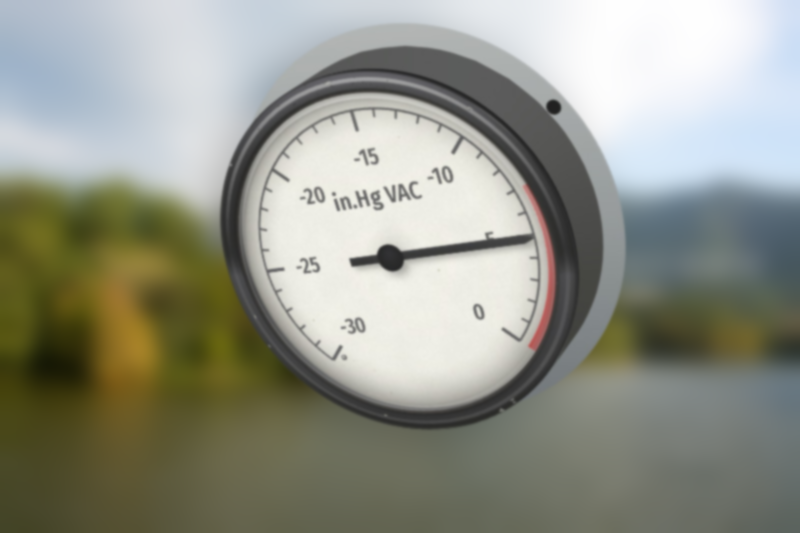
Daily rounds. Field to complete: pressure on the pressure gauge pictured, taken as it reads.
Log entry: -5 inHg
